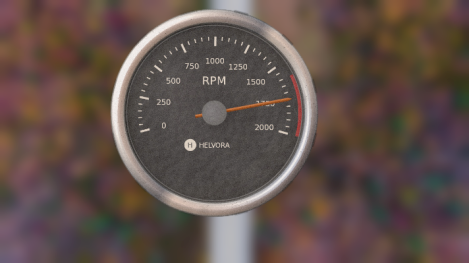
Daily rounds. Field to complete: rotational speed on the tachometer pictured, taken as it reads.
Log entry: 1750 rpm
